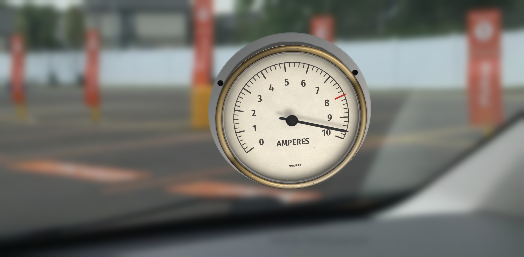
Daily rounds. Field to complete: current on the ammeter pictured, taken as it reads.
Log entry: 9.6 A
